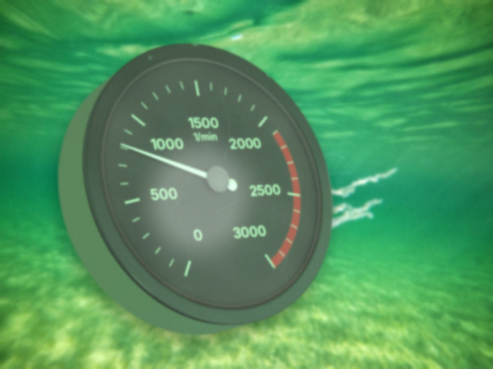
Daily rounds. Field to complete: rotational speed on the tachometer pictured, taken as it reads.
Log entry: 800 rpm
